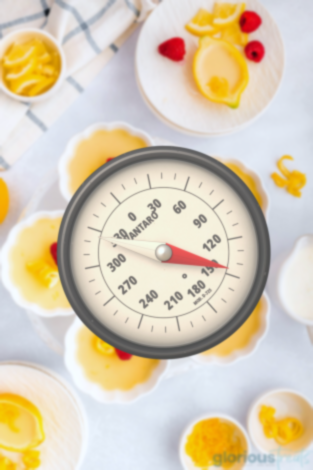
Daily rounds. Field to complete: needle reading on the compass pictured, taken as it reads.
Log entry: 145 °
